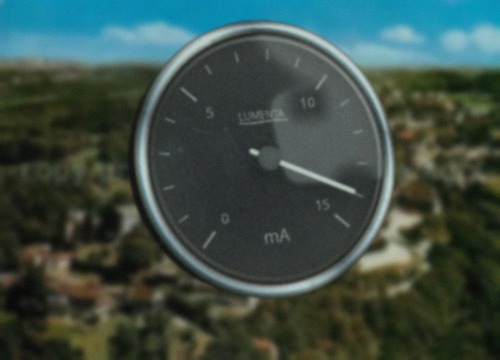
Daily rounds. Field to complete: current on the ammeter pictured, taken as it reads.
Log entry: 14 mA
